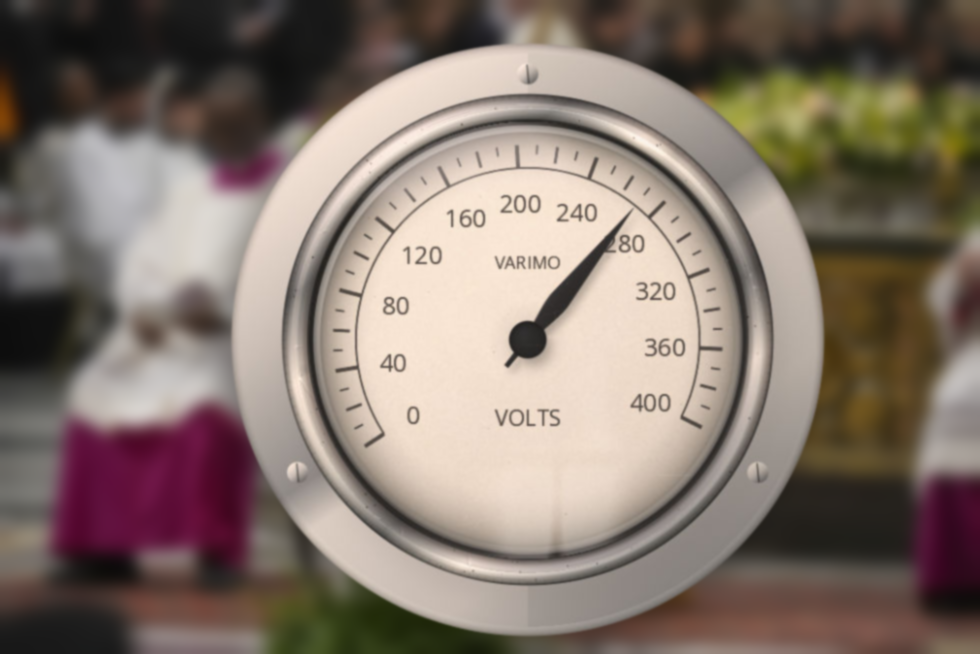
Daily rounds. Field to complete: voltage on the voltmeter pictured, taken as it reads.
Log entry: 270 V
